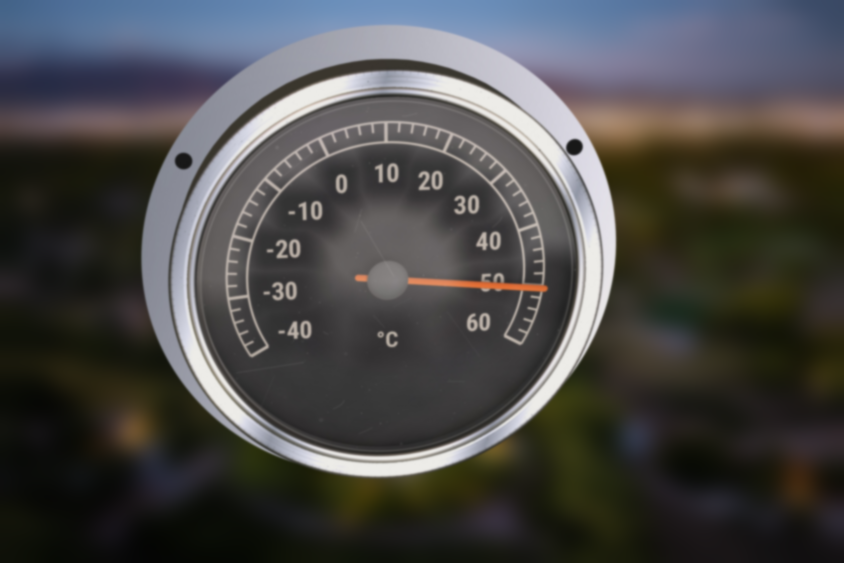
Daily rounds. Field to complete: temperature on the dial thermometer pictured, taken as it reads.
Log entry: 50 °C
